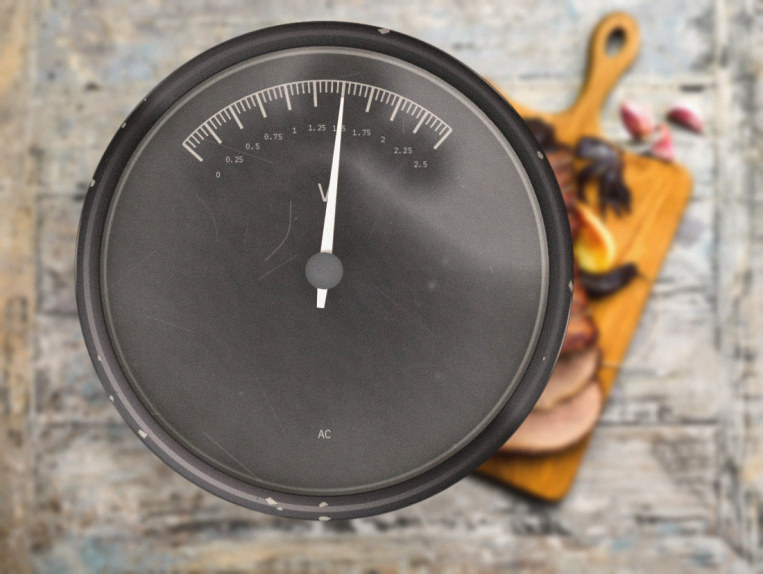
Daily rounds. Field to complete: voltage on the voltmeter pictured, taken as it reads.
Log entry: 1.5 V
